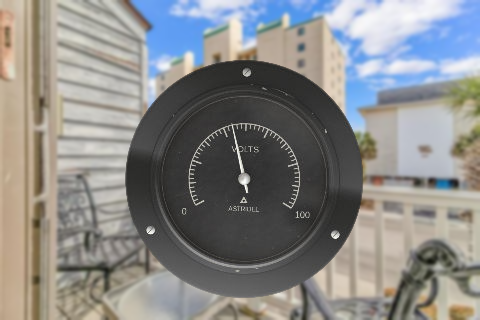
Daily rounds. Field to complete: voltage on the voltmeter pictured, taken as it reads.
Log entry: 44 V
